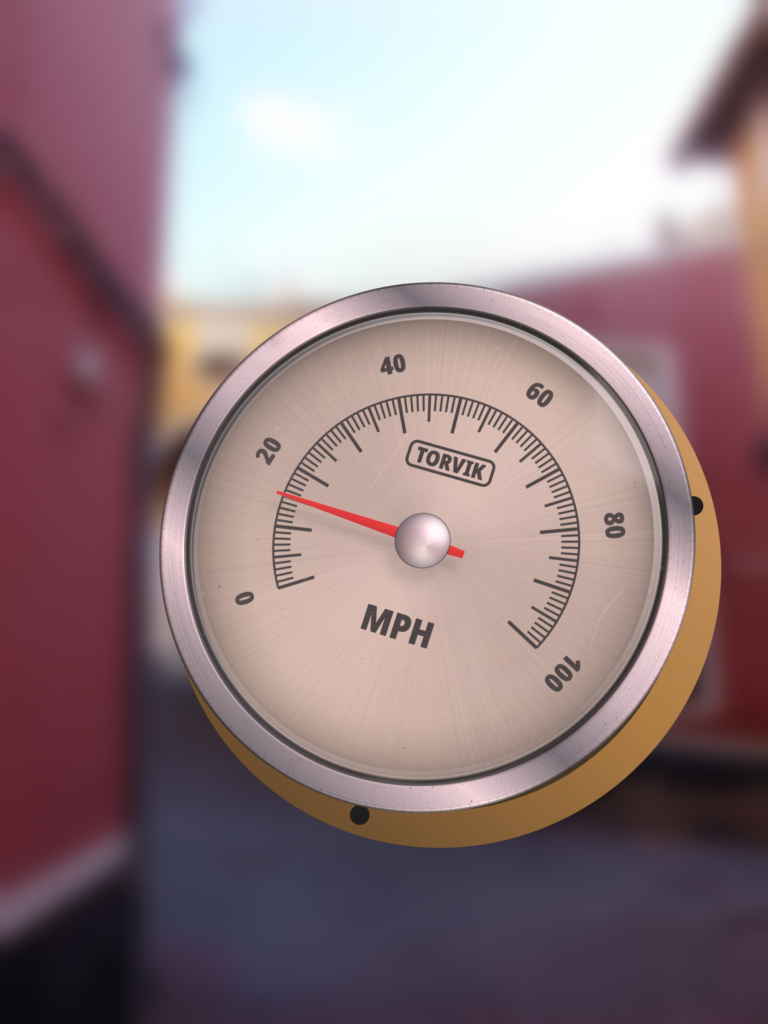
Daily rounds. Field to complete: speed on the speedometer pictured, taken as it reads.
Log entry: 15 mph
